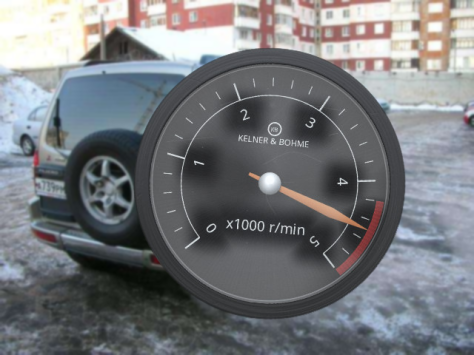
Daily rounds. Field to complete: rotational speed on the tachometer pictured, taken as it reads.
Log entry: 4500 rpm
